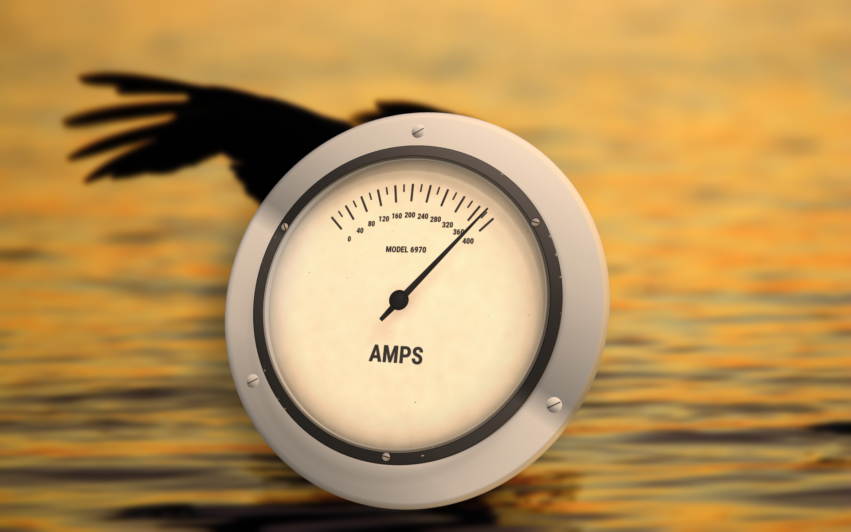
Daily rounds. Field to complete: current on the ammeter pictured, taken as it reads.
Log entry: 380 A
